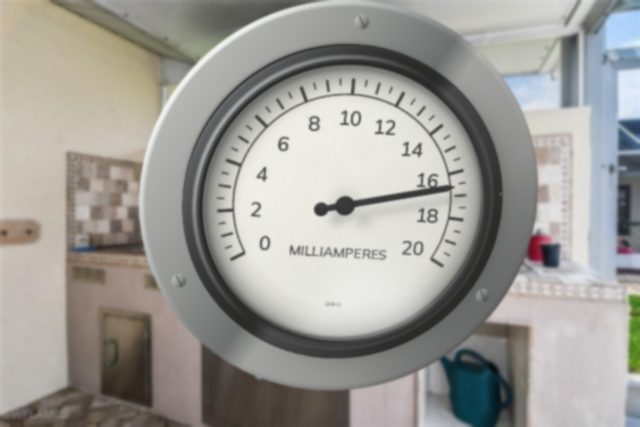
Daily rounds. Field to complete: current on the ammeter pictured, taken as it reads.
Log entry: 16.5 mA
